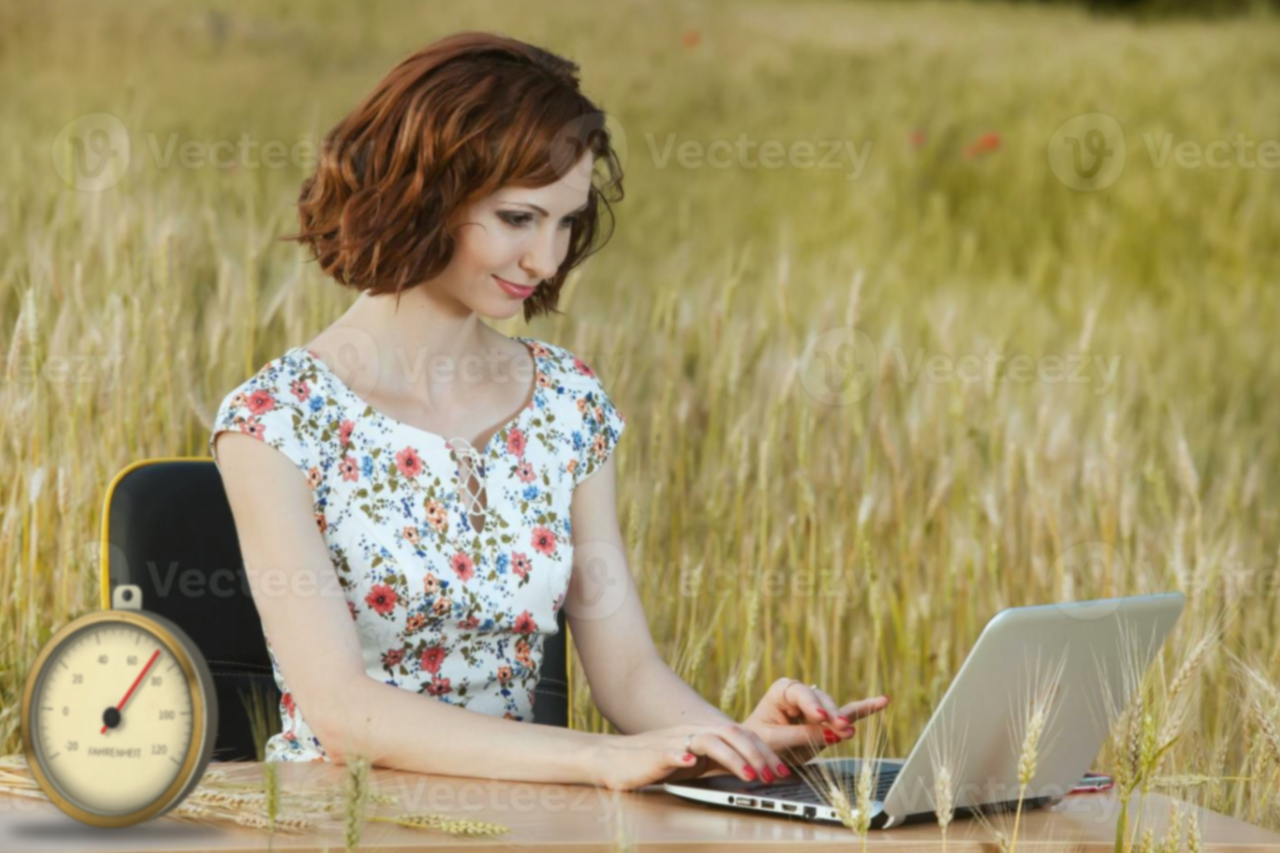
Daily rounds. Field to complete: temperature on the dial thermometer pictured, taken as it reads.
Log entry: 72 °F
